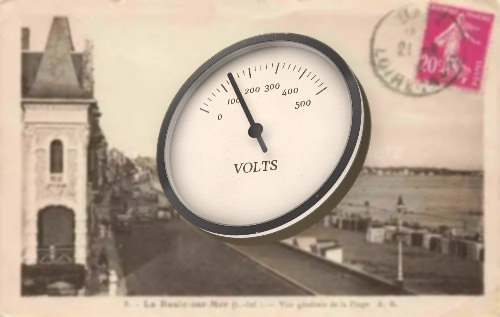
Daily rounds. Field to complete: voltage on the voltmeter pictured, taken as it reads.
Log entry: 140 V
